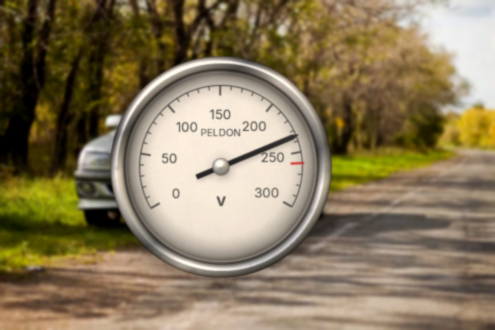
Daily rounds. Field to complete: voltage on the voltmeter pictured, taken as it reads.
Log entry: 235 V
